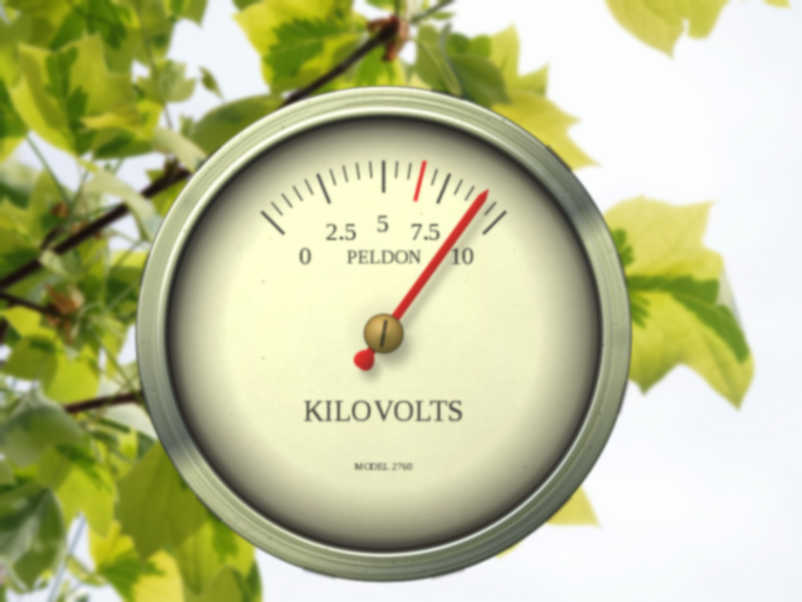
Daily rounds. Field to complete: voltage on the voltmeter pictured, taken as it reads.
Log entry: 9 kV
